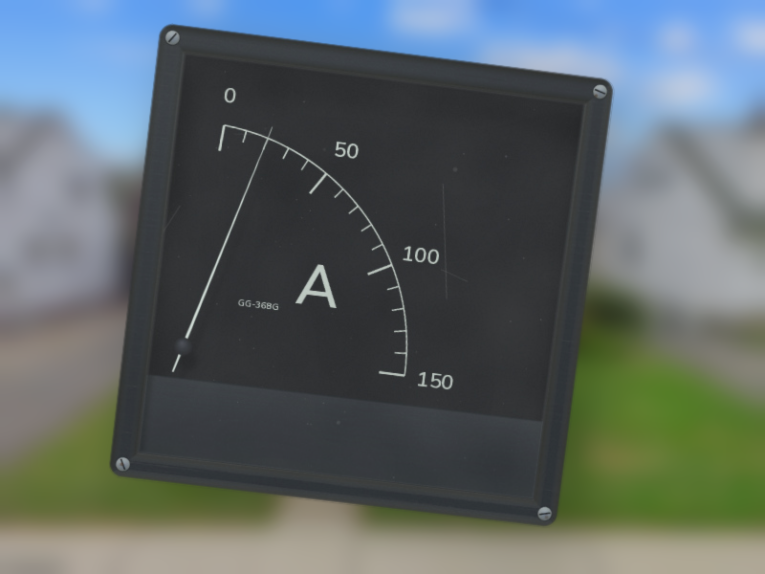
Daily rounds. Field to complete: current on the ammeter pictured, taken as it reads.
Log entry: 20 A
